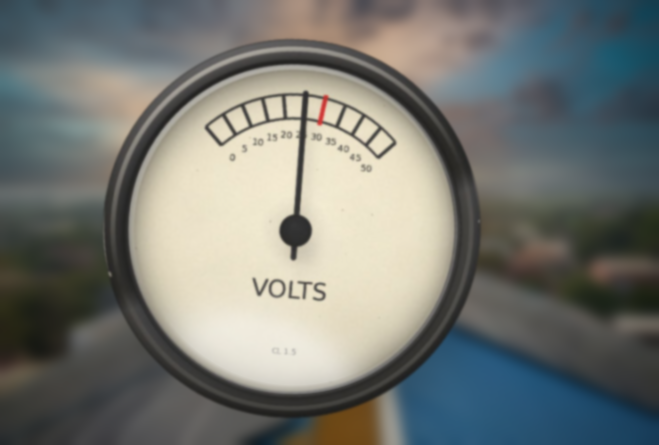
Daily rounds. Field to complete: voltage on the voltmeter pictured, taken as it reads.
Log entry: 25 V
